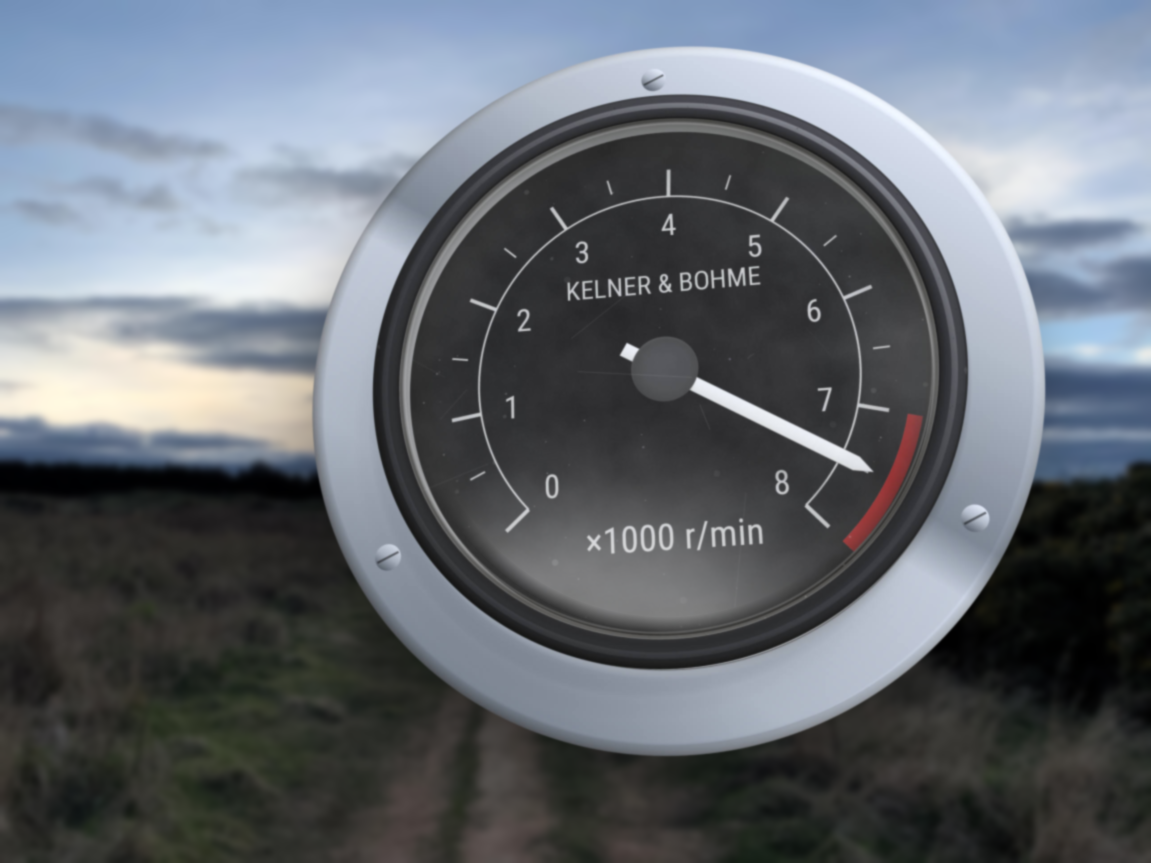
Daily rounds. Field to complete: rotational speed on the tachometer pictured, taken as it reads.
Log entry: 7500 rpm
